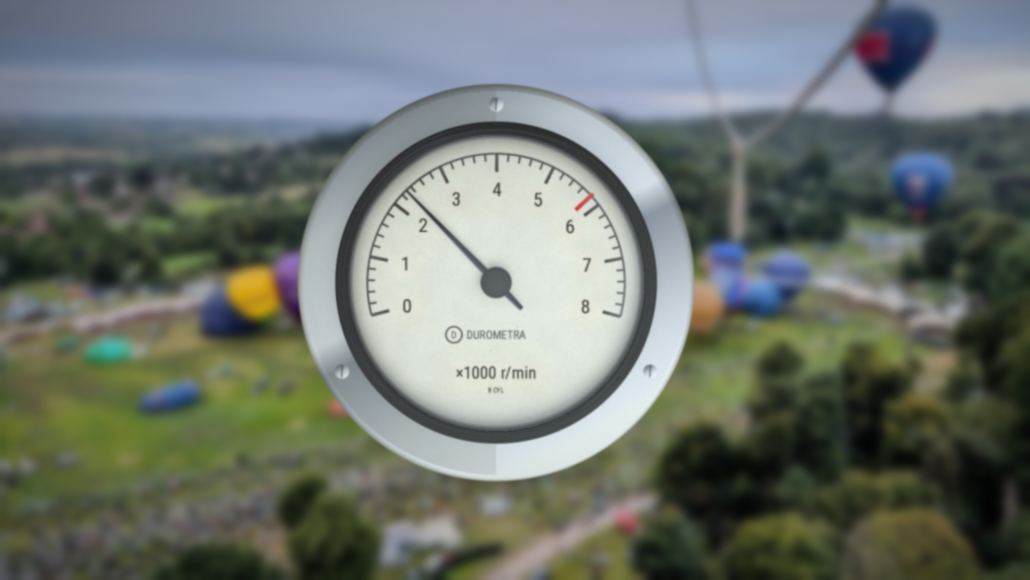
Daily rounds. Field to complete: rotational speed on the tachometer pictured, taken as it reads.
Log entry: 2300 rpm
